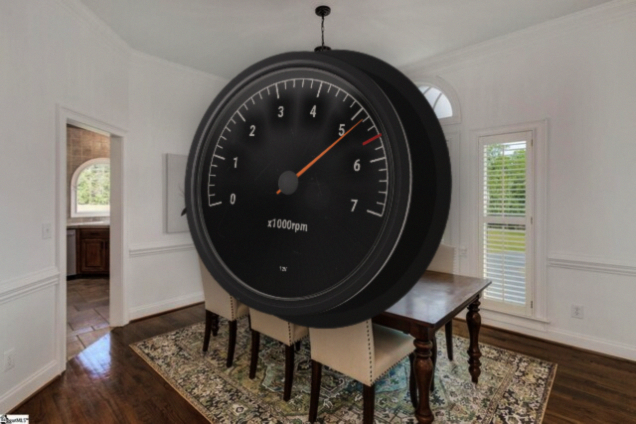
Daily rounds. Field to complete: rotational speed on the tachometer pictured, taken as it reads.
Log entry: 5200 rpm
